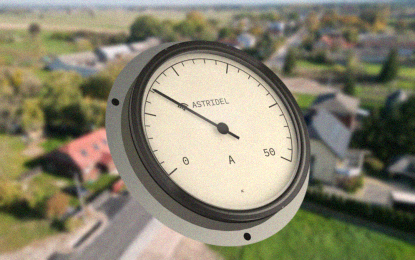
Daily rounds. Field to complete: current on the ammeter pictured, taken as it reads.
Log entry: 14 A
